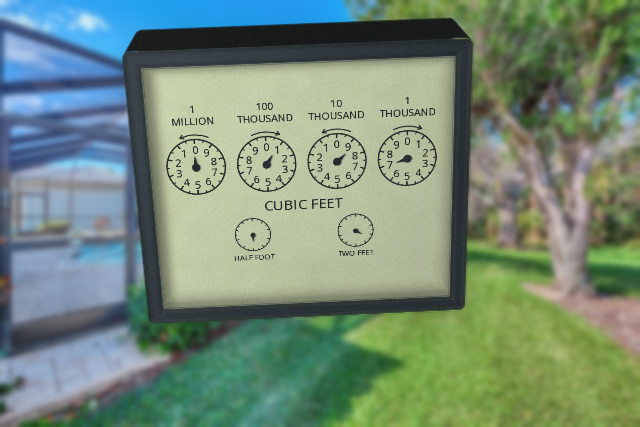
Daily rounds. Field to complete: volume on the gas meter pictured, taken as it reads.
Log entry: 8700 ft³
